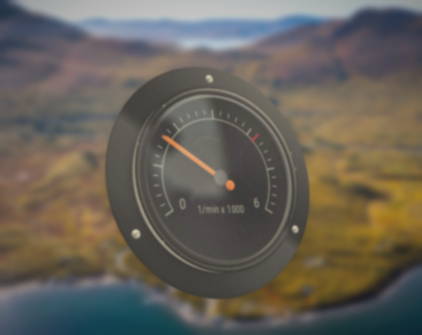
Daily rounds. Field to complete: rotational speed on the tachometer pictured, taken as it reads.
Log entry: 1600 rpm
